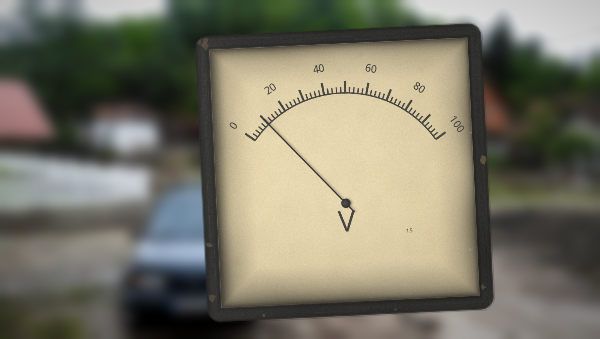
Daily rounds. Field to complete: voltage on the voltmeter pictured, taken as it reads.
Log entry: 10 V
